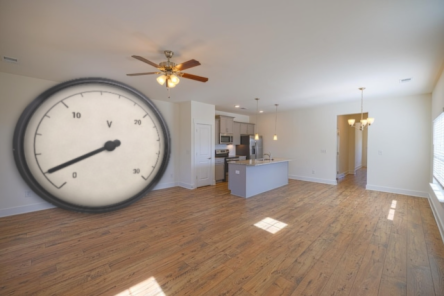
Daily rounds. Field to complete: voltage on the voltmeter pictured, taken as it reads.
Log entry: 2 V
